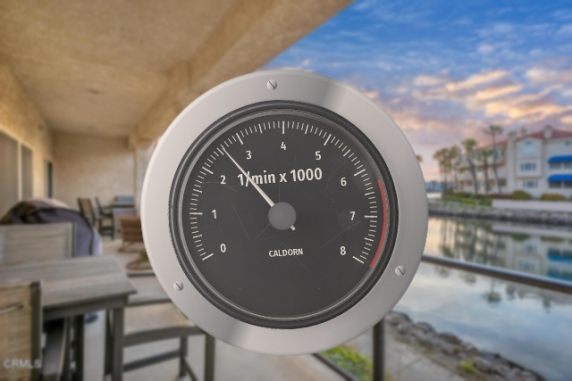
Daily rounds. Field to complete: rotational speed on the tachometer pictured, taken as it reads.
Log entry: 2600 rpm
